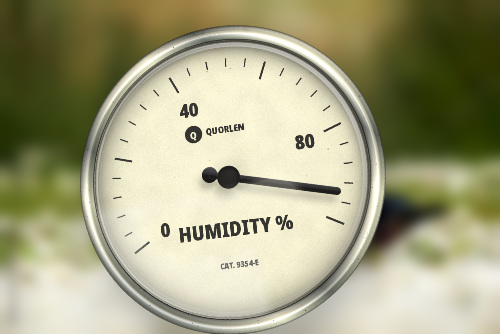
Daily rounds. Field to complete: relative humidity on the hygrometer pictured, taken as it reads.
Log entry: 94 %
